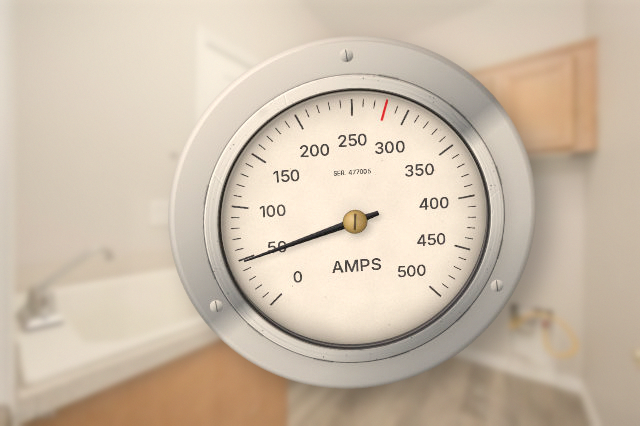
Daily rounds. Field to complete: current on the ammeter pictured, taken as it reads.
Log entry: 50 A
